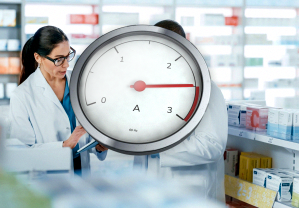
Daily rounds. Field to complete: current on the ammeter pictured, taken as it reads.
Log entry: 2.5 A
